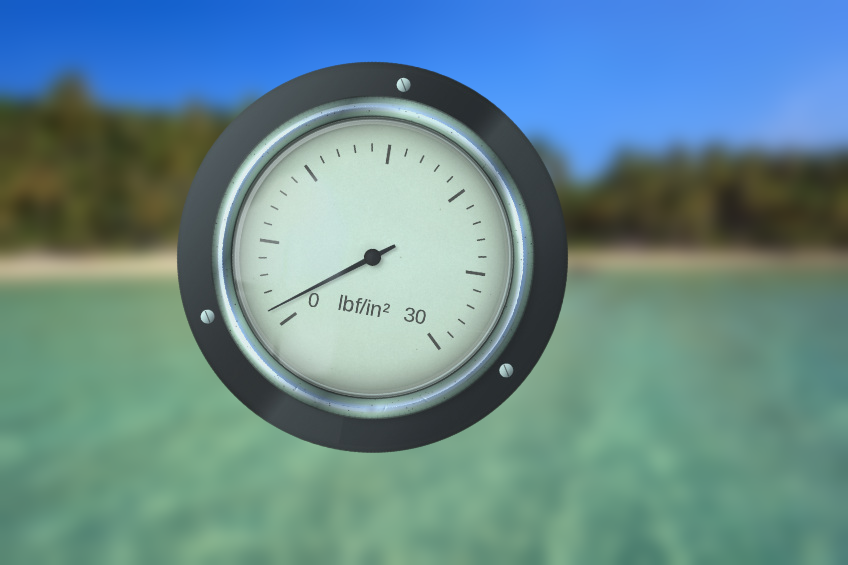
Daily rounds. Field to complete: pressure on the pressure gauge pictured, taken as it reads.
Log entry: 1 psi
